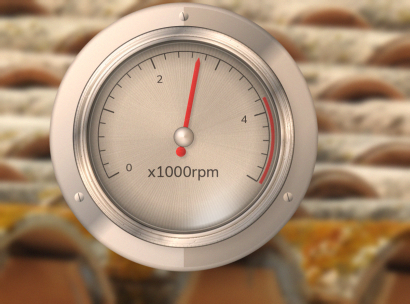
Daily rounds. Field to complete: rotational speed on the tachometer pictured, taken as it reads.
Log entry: 2700 rpm
